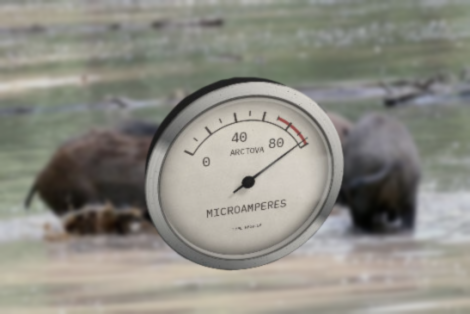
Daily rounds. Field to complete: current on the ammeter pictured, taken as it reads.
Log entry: 95 µA
